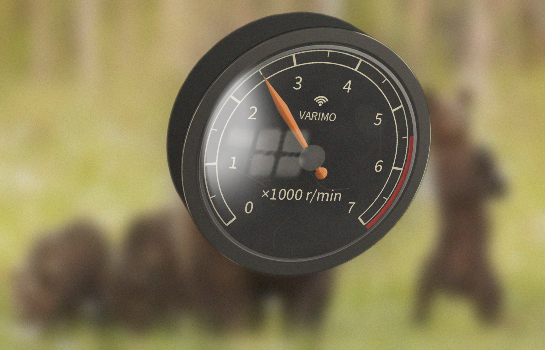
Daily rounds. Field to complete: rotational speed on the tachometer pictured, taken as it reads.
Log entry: 2500 rpm
